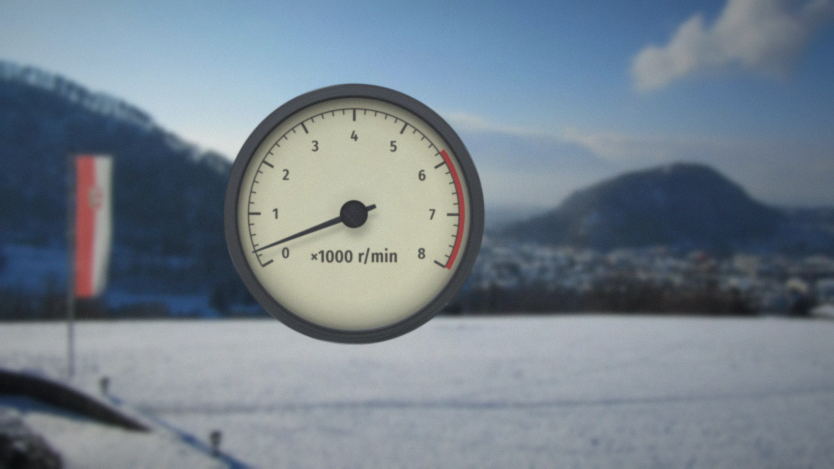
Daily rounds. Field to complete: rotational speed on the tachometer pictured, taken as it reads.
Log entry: 300 rpm
